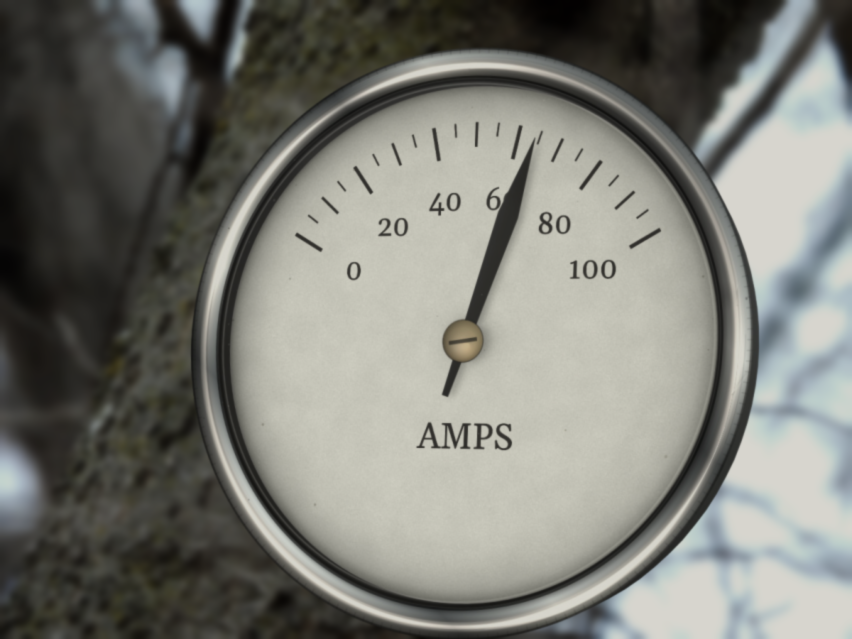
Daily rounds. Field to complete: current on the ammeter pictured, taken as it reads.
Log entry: 65 A
